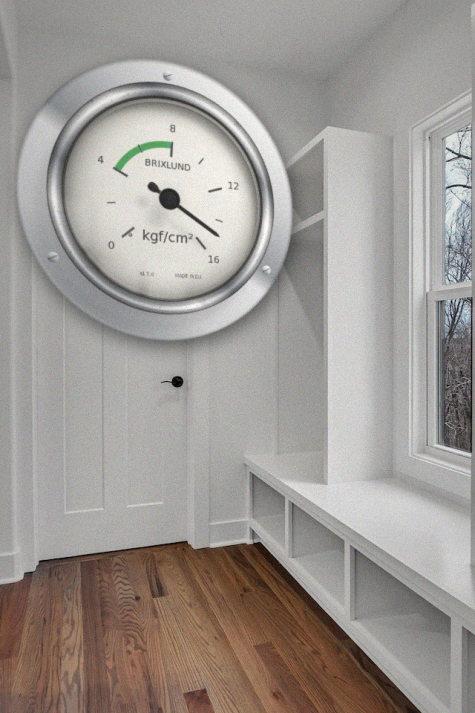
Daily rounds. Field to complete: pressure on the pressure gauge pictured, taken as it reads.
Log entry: 15 kg/cm²
